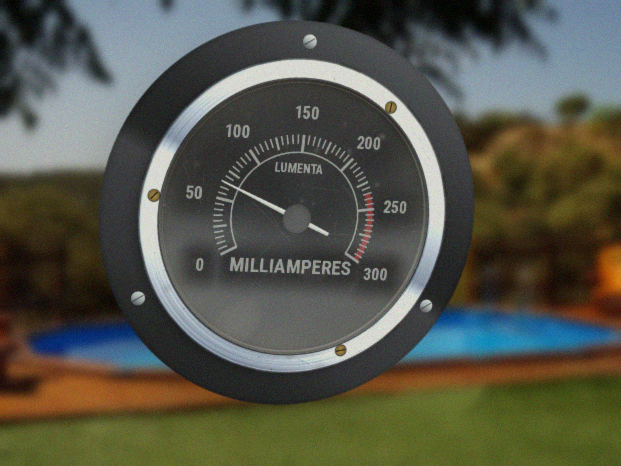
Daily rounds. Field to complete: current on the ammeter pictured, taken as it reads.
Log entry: 65 mA
